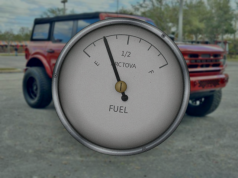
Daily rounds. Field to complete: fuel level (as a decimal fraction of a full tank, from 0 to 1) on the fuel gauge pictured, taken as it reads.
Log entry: 0.25
